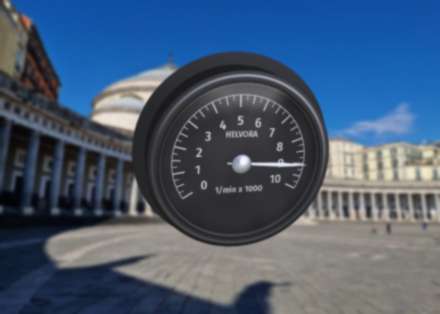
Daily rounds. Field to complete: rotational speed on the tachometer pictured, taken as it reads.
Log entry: 9000 rpm
